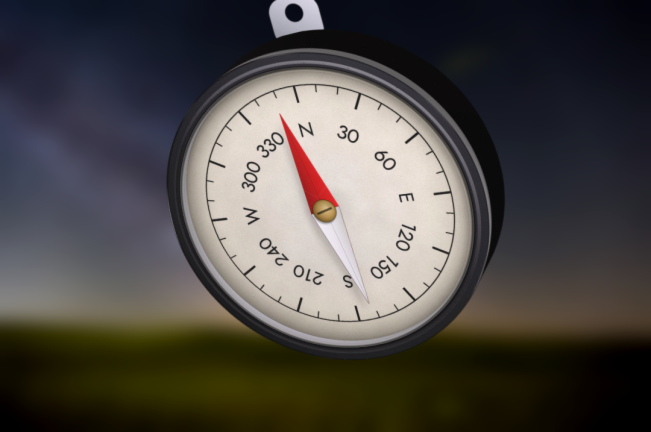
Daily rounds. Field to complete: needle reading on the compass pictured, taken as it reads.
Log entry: 350 °
